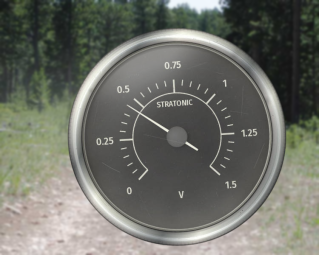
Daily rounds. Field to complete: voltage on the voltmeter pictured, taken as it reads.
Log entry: 0.45 V
